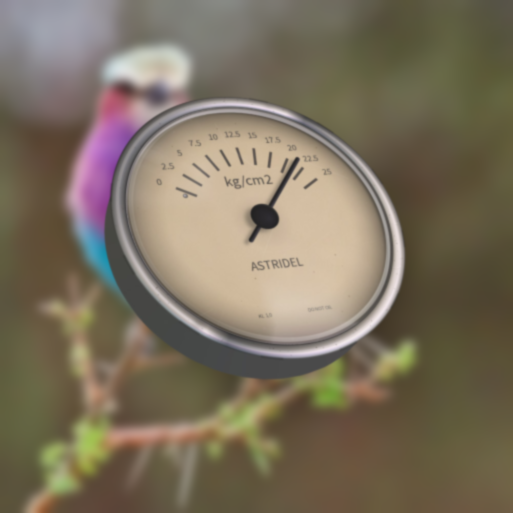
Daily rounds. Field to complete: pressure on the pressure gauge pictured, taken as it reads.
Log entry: 21.25 kg/cm²
